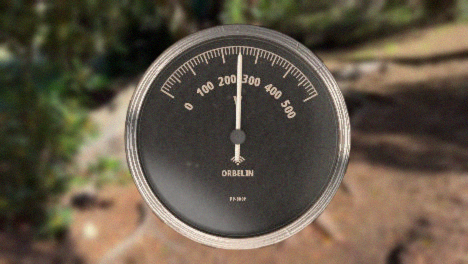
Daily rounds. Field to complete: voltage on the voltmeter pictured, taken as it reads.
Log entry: 250 V
